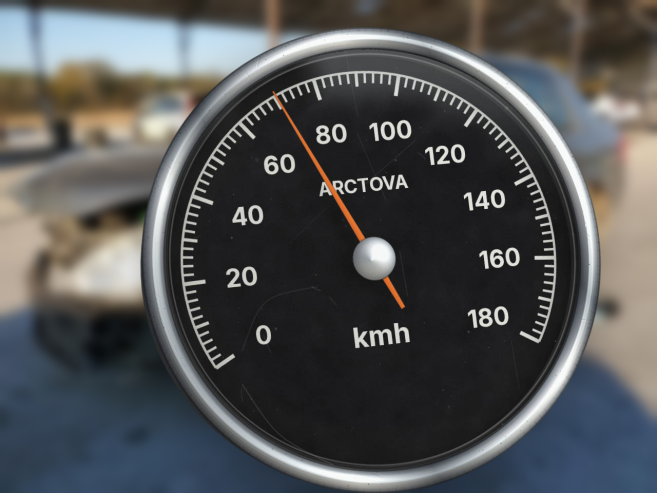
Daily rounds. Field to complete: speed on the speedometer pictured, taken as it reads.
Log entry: 70 km/h
